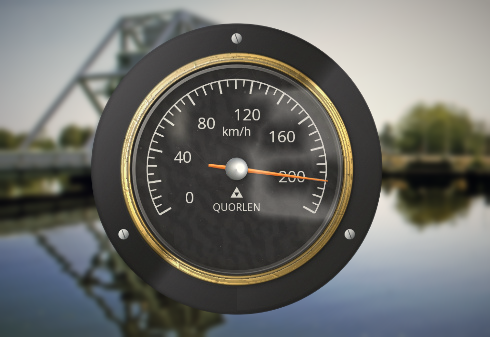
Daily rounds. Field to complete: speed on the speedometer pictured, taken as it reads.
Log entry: 200 km/h
